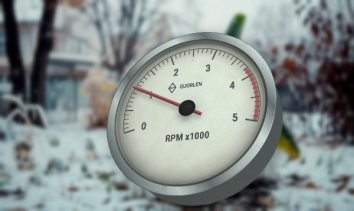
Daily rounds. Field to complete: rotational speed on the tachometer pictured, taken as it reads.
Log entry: 1000 rpm
